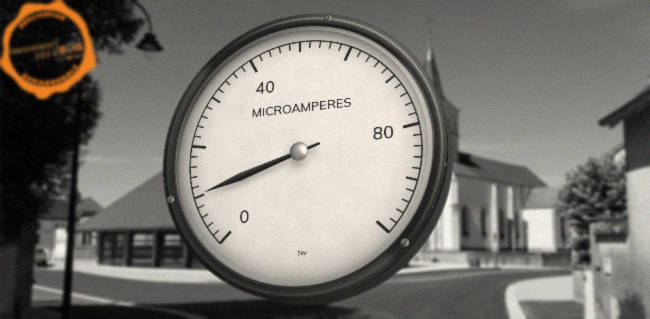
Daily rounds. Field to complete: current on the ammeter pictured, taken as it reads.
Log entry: 10 µA
